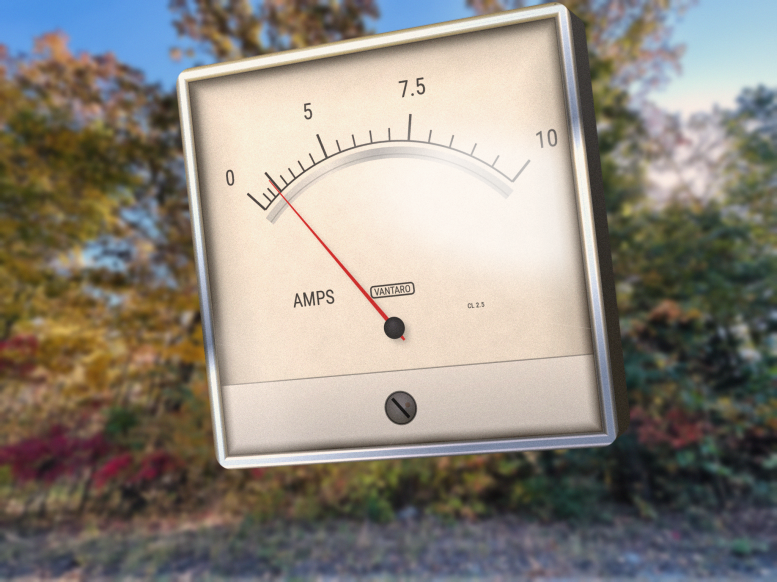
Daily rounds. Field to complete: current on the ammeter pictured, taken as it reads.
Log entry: 2.5 A
